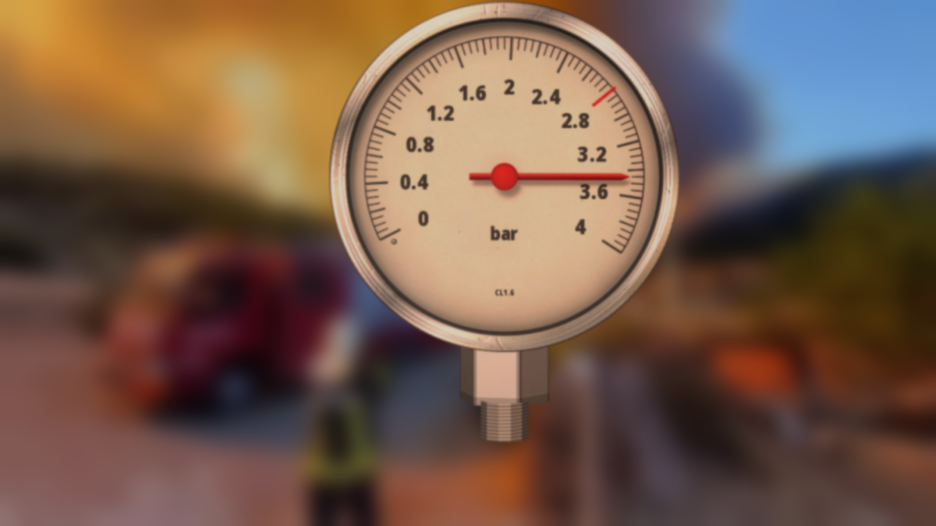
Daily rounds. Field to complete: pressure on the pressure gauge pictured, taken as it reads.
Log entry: 3.45 bar
